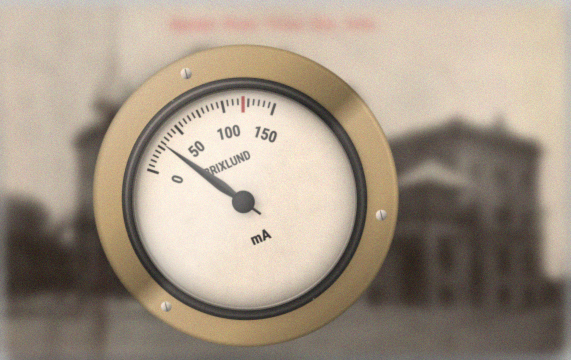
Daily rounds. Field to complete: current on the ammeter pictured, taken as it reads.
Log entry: 30 mA
